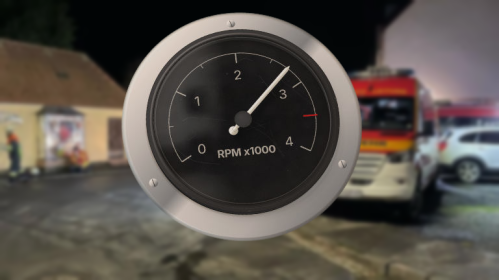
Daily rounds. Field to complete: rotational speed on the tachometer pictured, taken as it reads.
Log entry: 2750 rpm
